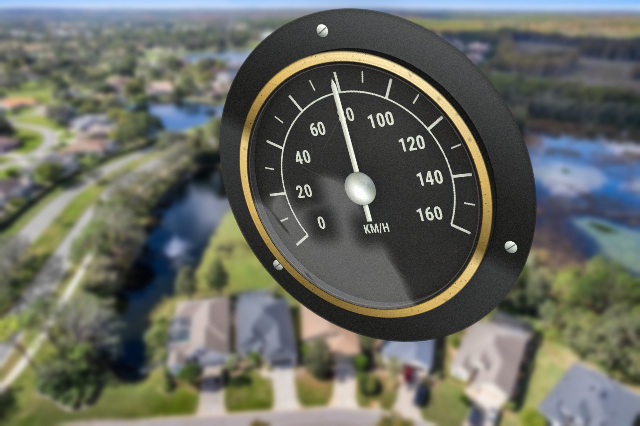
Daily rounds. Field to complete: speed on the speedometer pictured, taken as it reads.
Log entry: 80 km/h
